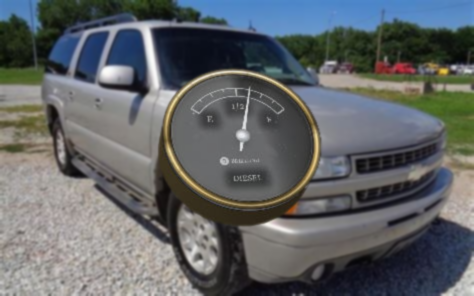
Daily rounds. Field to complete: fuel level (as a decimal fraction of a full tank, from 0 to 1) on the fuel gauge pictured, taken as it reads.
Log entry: 0.625
